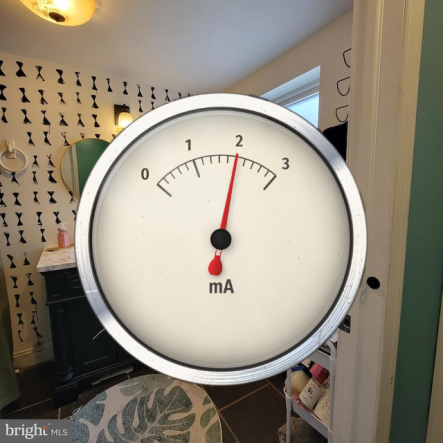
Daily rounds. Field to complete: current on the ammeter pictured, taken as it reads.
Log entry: 2 mA
